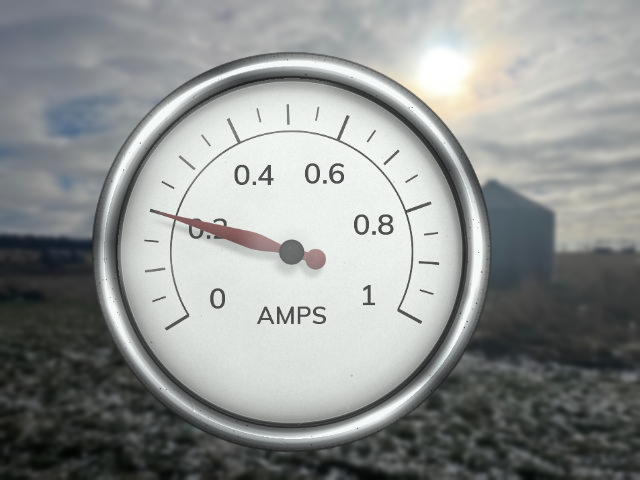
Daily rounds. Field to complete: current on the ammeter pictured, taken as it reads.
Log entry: 0.2 A
